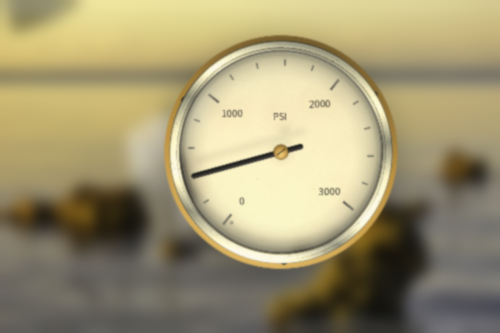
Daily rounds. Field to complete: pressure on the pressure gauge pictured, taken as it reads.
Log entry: 400 psi
